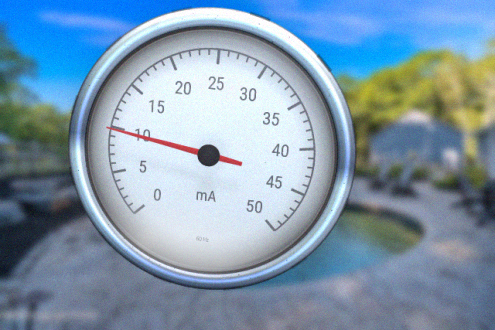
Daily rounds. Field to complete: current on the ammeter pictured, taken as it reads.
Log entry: 10 mA
